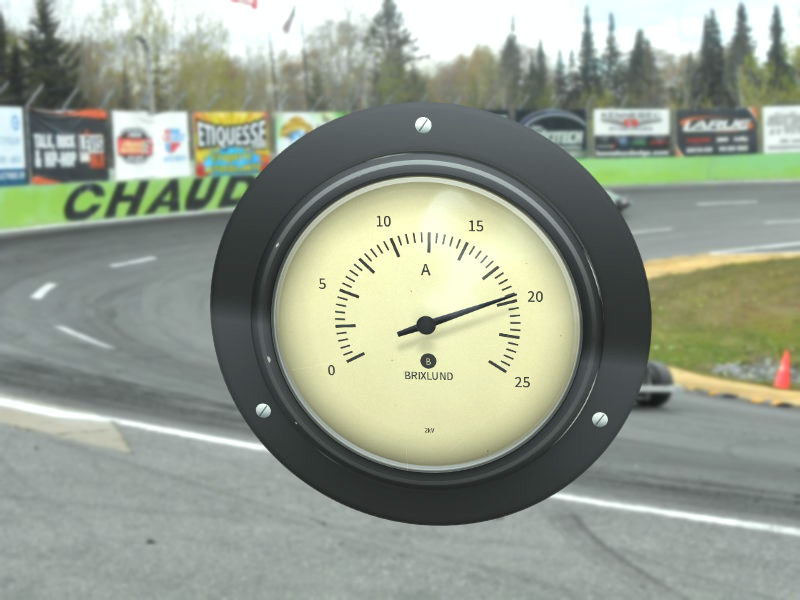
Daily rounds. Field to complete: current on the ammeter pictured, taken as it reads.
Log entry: 19.5 A
